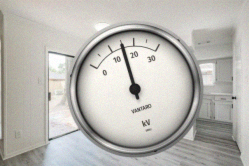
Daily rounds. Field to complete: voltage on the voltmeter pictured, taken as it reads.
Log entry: 15 kV
